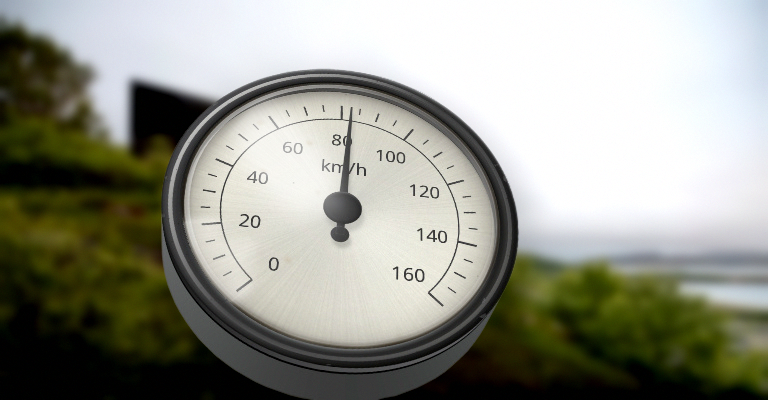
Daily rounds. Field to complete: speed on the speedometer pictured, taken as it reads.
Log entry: 82.5 km/h
